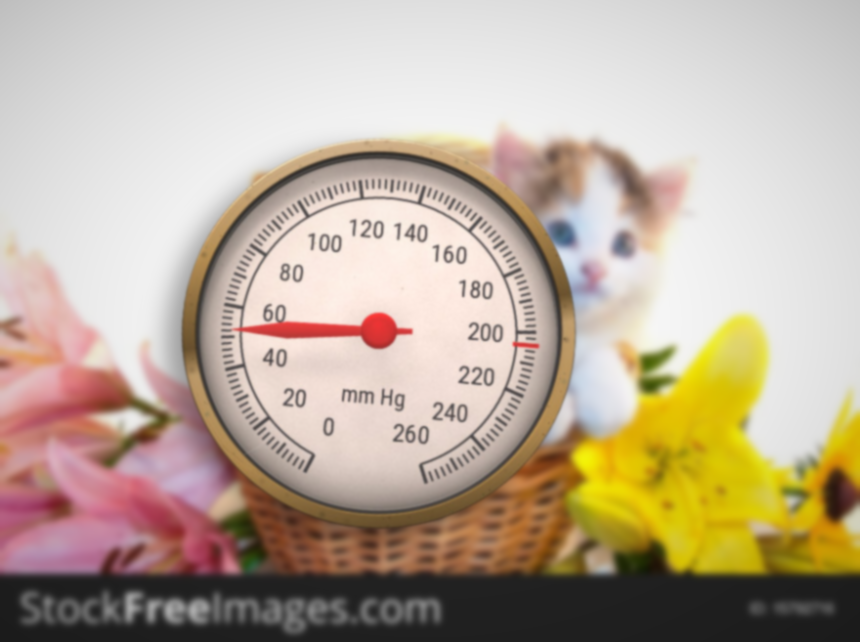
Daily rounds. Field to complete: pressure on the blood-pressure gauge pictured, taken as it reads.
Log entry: 52 mmHg
